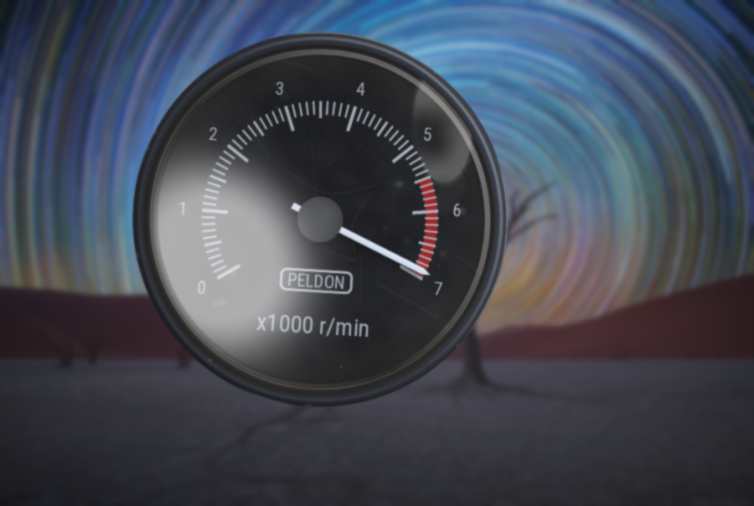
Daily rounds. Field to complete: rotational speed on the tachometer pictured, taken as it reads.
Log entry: 6900 rpm
